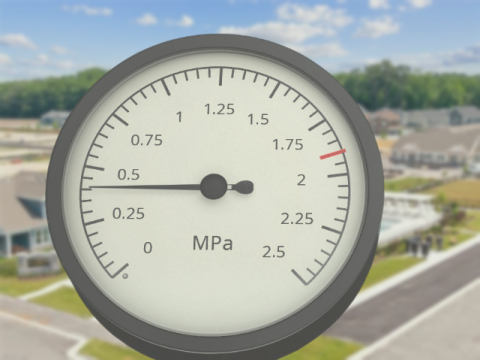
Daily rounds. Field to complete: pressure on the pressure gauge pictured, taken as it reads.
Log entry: 0.4 MPa
